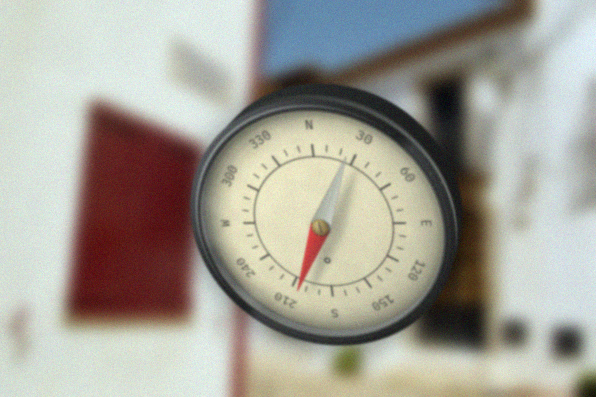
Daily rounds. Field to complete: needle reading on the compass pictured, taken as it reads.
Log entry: 205 °
